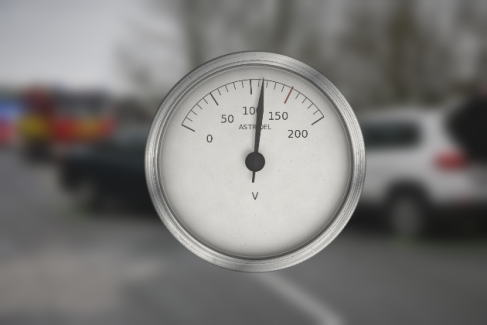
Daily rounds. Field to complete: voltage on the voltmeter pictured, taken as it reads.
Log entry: 115 V
